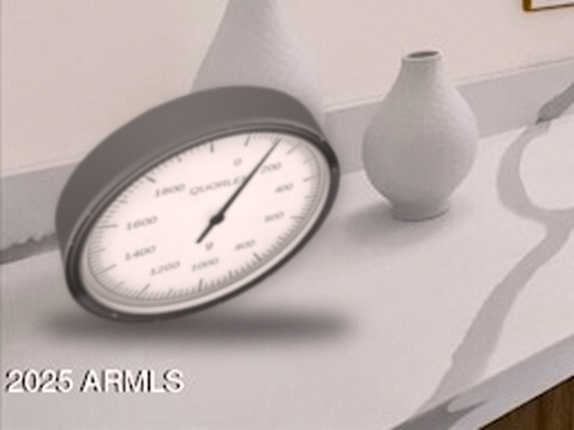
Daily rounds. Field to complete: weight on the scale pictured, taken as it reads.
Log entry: 100 g
